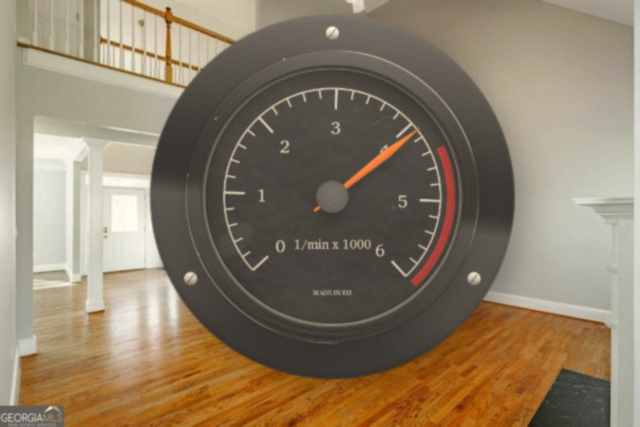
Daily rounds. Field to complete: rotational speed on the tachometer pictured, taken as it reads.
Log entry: 4100 rpm
